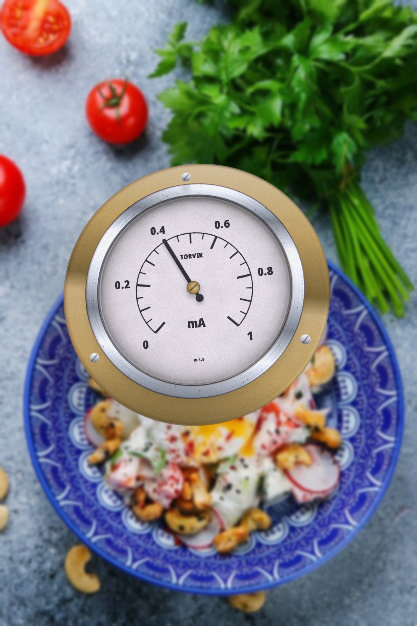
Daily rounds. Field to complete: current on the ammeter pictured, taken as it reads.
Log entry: 0.4 mA
